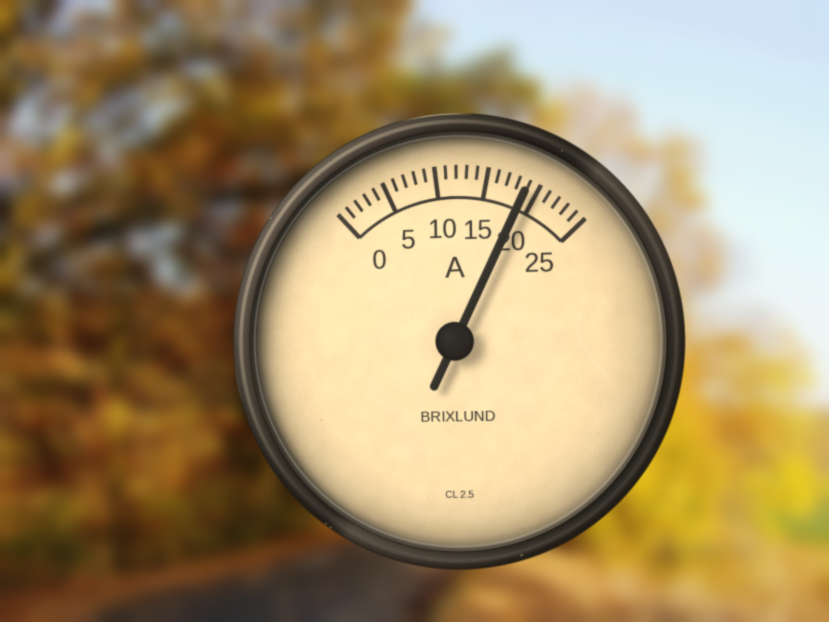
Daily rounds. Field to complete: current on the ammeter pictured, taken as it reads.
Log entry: 19 A
